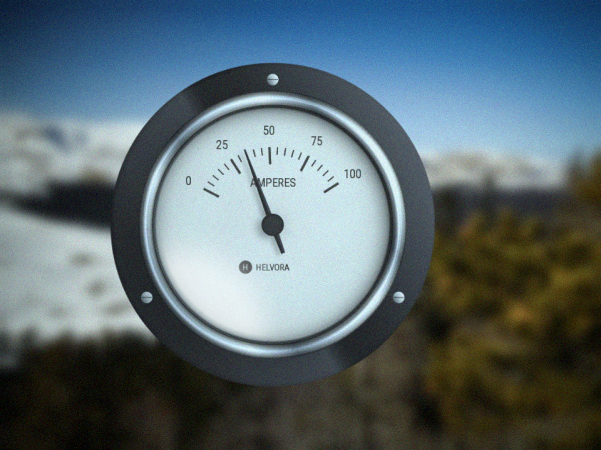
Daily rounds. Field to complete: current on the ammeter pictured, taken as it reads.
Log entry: 35 A
